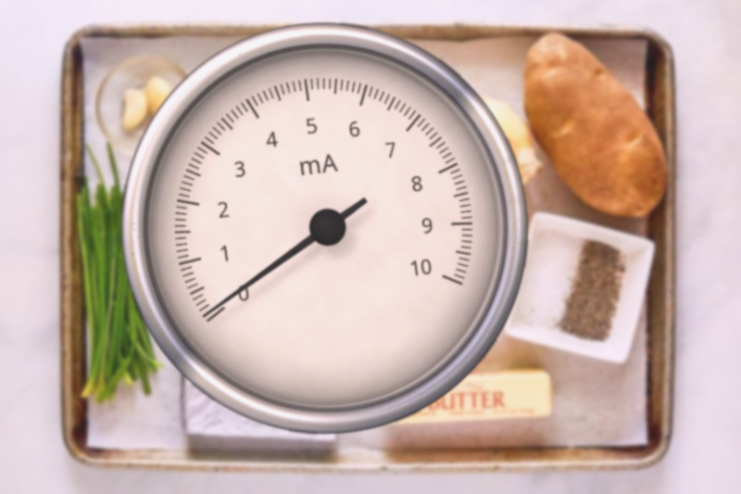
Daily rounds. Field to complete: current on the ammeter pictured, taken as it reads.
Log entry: 0.1 mA
